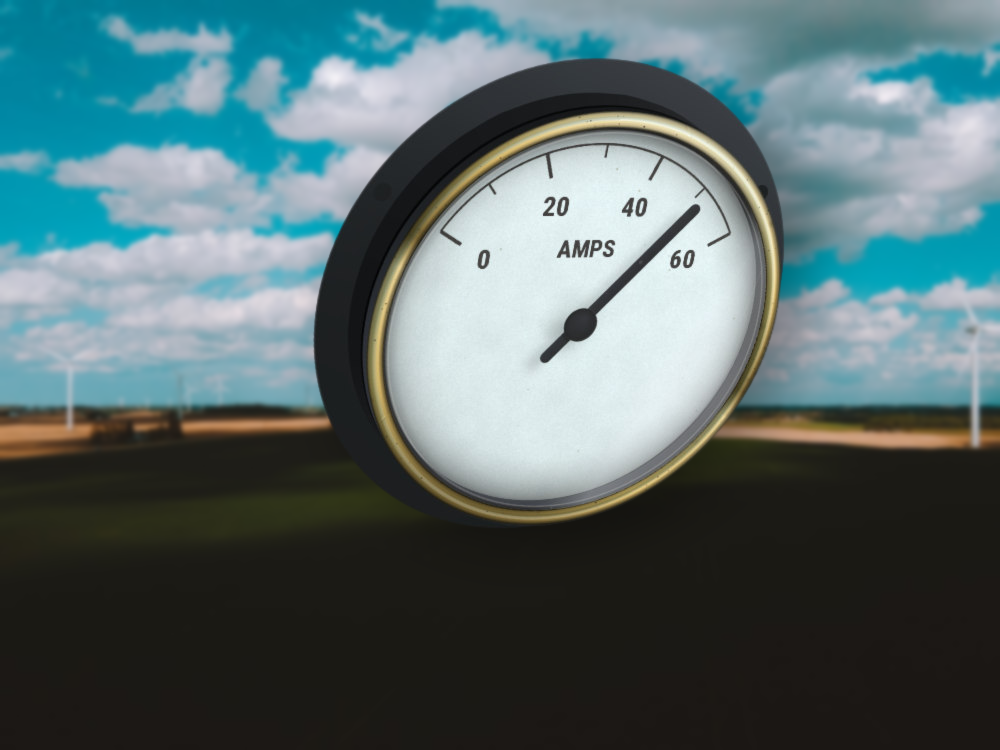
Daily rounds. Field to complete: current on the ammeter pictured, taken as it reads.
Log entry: 50 A
